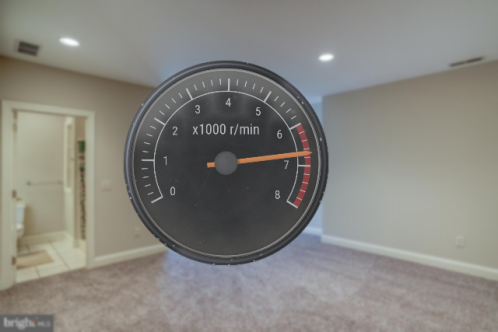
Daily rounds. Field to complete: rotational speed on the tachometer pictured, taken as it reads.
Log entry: 6700 rpm
